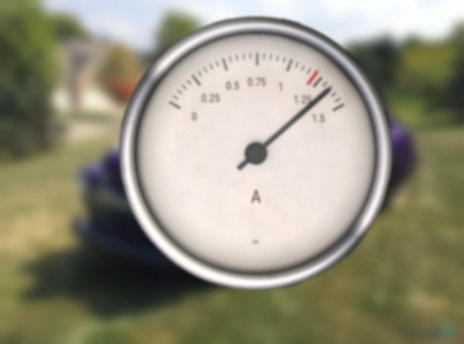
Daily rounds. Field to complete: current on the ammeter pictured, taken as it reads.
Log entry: 1.35 A
